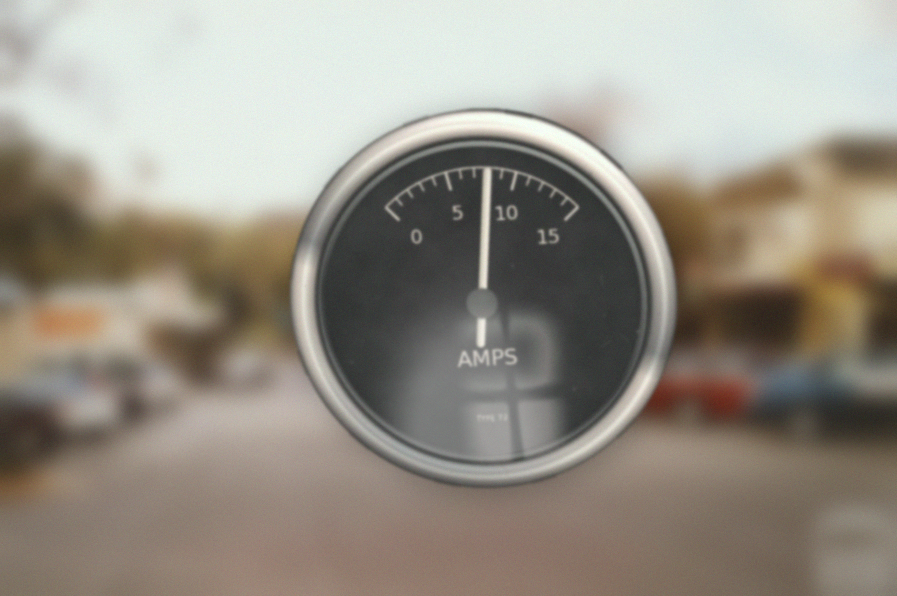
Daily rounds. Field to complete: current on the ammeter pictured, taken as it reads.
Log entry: 8 A
